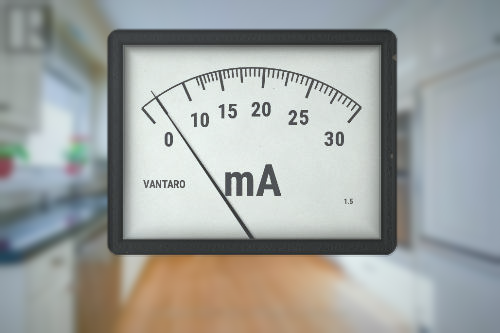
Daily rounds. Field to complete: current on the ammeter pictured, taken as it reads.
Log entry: 5 mA
